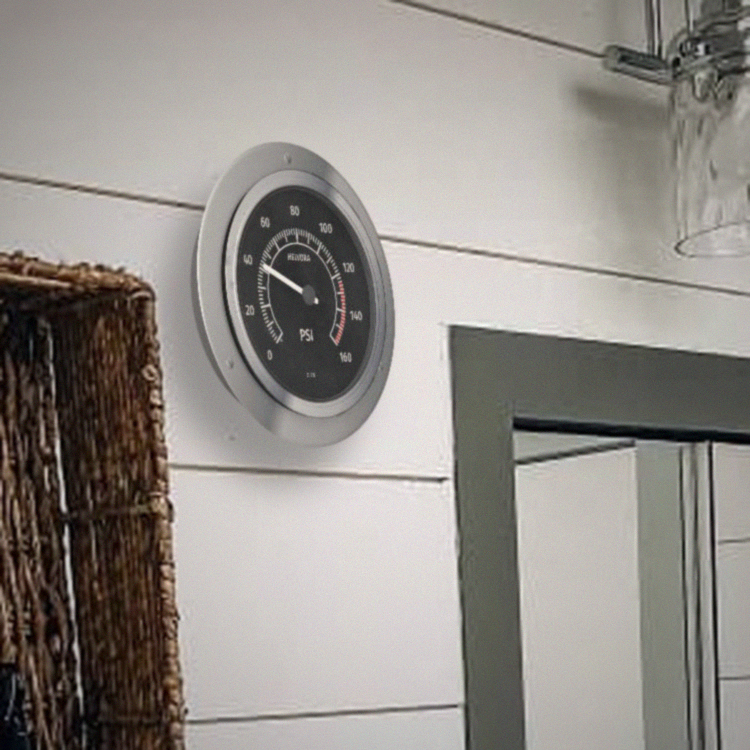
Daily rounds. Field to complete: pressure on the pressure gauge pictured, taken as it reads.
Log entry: 40 psi
